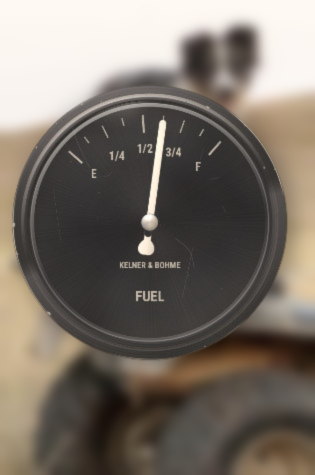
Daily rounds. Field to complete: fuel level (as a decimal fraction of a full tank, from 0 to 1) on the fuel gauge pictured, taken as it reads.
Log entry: 0.625
